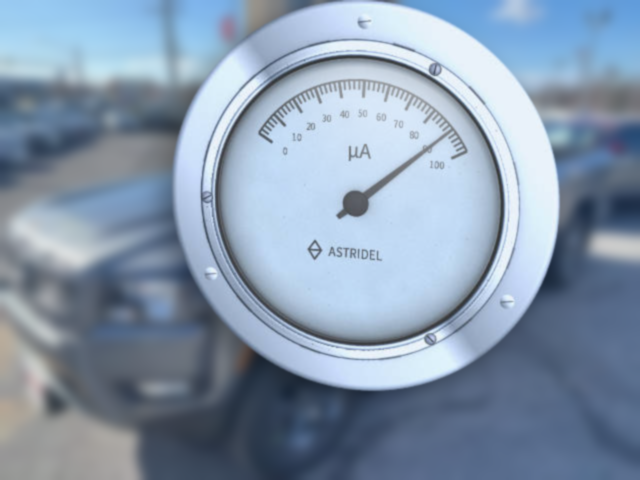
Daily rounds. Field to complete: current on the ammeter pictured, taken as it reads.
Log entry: 90 µA
